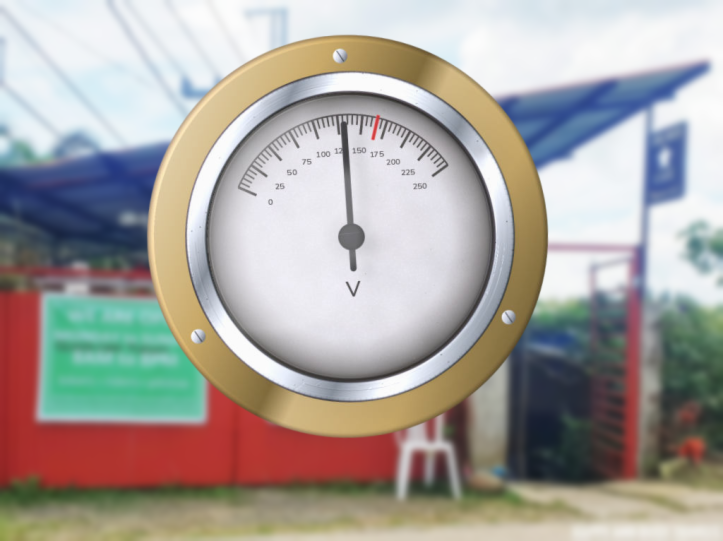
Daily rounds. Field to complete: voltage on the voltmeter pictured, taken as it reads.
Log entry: 130 V
